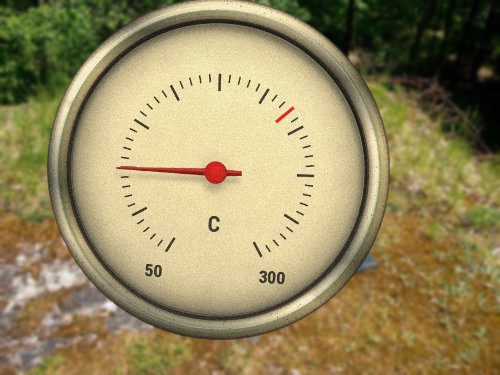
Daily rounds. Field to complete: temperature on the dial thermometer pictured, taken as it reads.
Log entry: 100 °C
